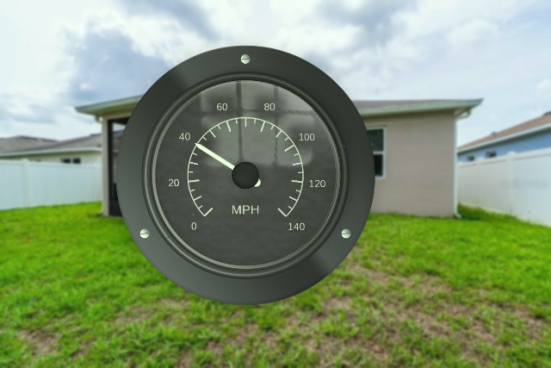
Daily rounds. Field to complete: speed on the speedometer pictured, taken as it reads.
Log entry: 40 mph
